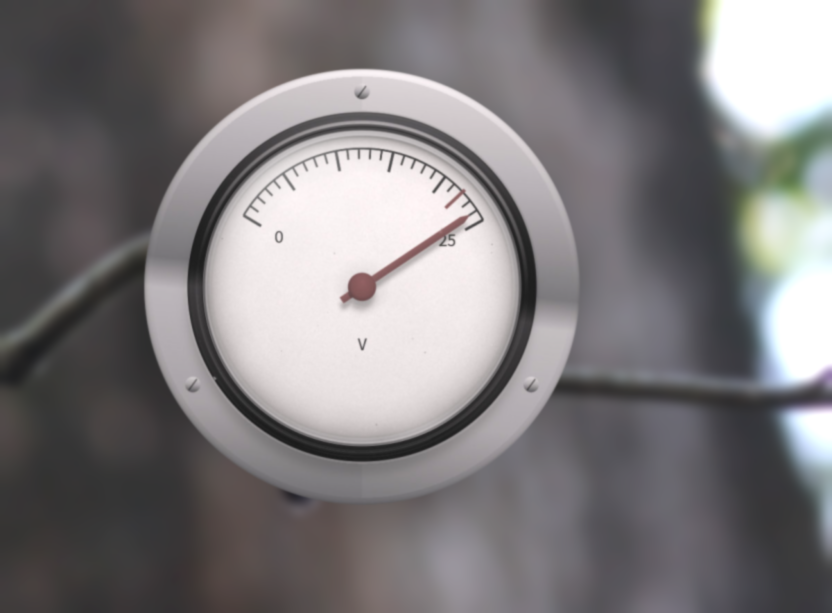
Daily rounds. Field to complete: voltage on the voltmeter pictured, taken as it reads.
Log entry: 24 V
